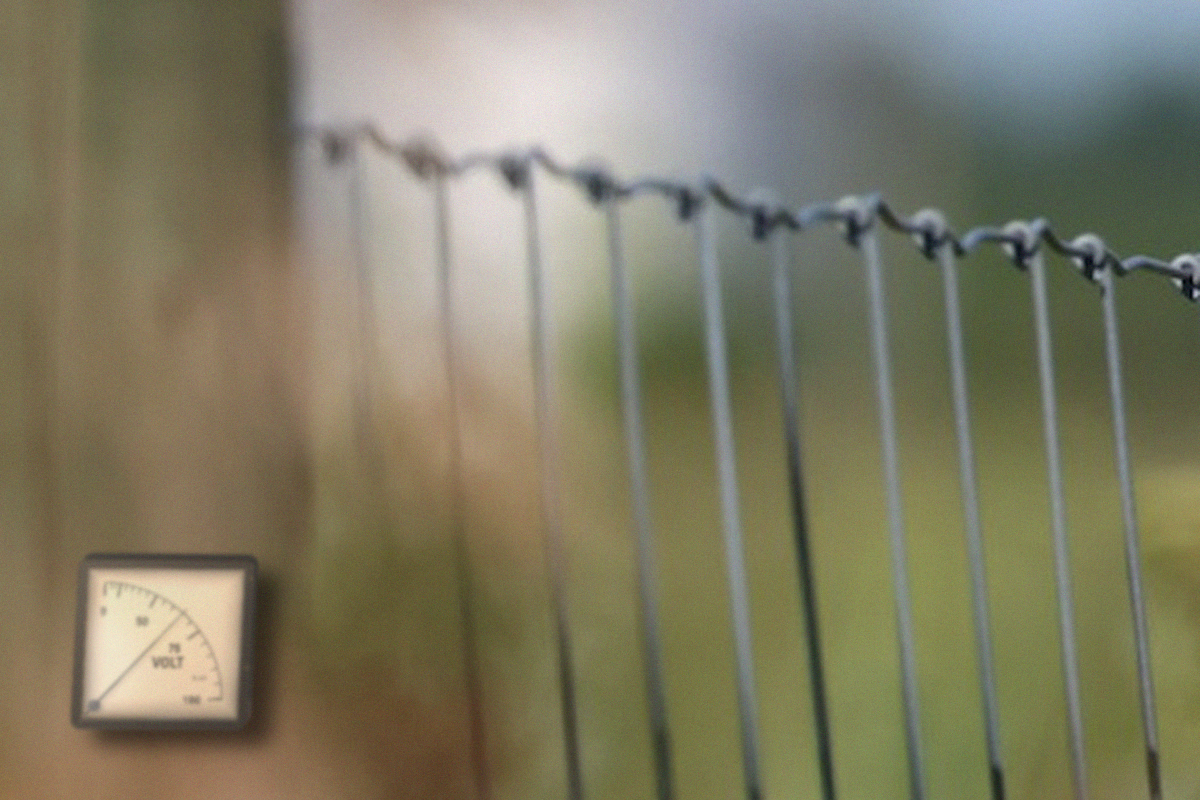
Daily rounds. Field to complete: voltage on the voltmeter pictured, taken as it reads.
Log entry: 65 V
